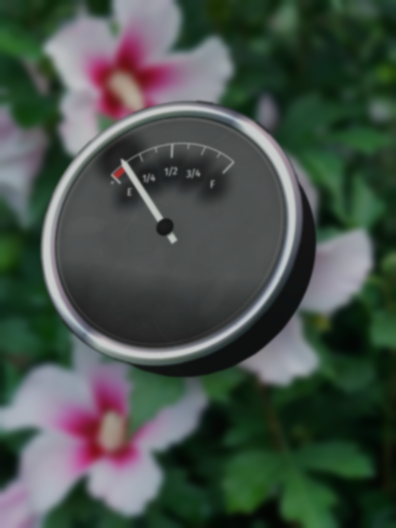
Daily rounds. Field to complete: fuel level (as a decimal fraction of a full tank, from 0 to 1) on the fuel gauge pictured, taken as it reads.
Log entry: 0.125
